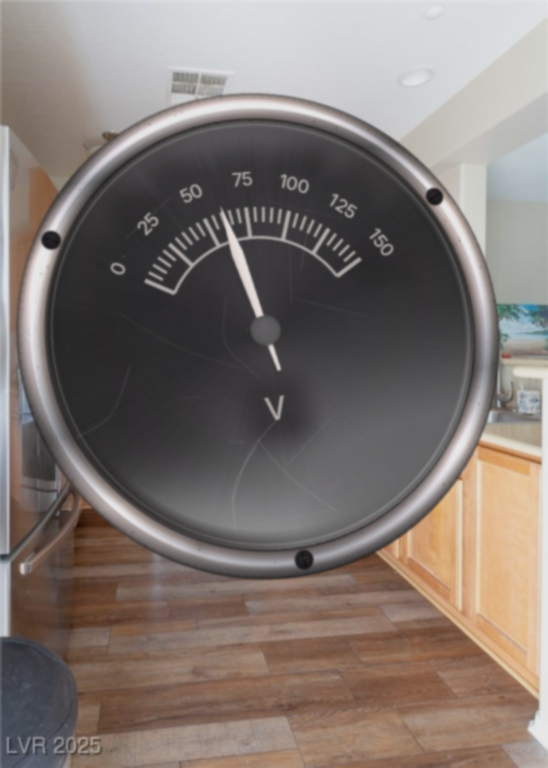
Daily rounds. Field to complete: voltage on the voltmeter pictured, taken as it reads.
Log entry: 60 V
